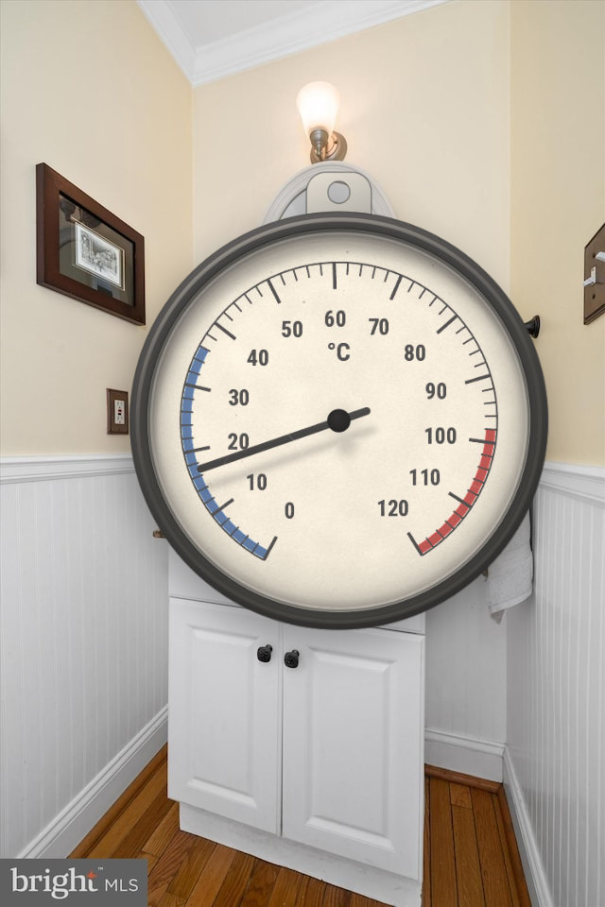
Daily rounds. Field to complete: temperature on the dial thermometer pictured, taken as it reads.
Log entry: 17 °C
